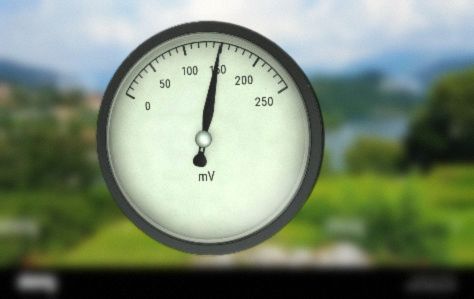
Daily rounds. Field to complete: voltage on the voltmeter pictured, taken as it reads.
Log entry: 150 mV
